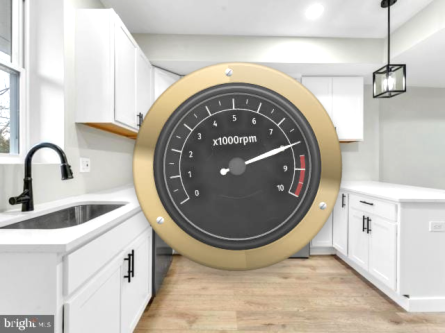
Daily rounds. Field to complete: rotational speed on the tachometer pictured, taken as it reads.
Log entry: 8000 rpm
